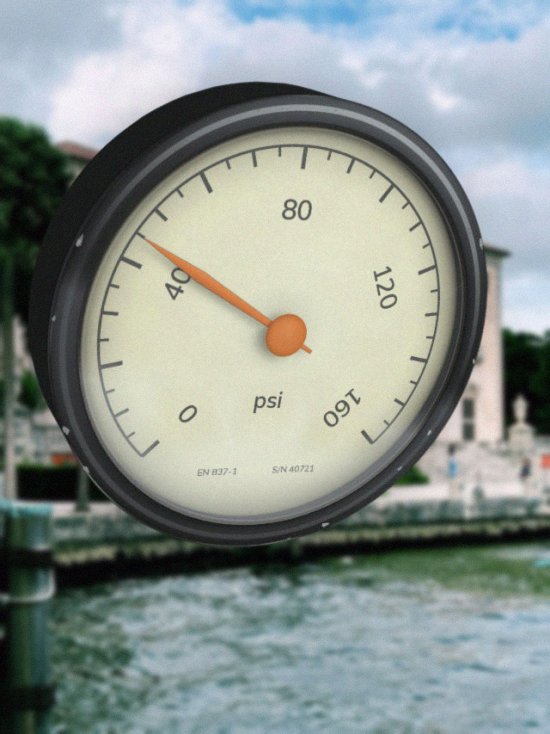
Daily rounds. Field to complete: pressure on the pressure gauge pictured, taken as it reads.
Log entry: 45 psi
